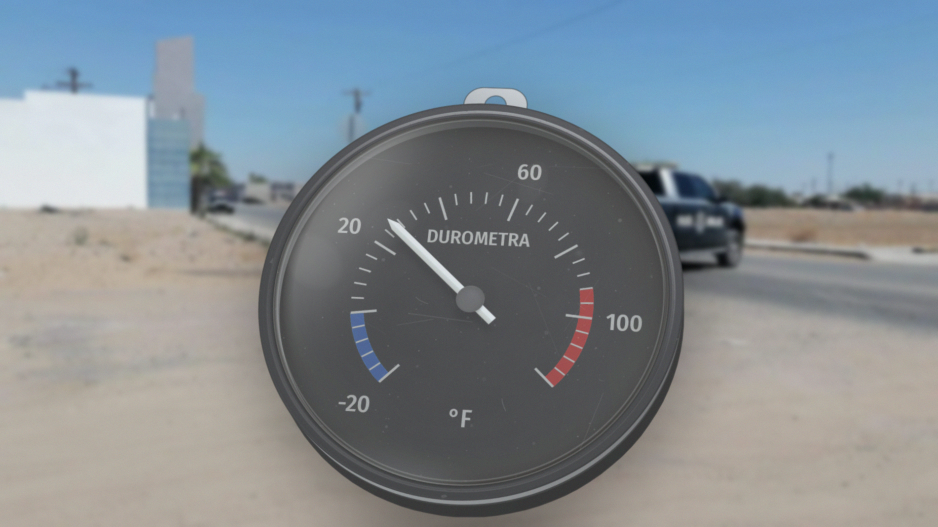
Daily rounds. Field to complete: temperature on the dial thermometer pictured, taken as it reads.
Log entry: 26 °F
